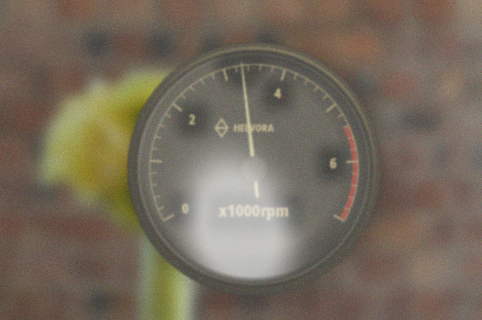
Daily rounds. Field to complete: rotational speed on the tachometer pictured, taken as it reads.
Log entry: 3300 rpm
